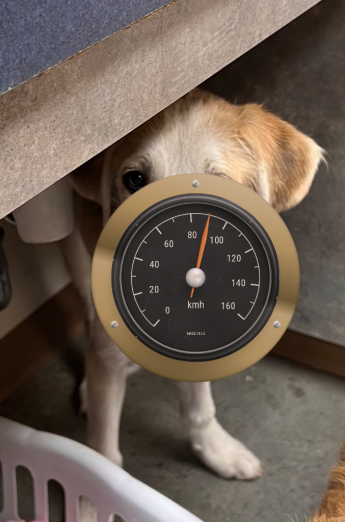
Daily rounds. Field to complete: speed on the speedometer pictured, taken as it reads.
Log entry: 90 km/h
